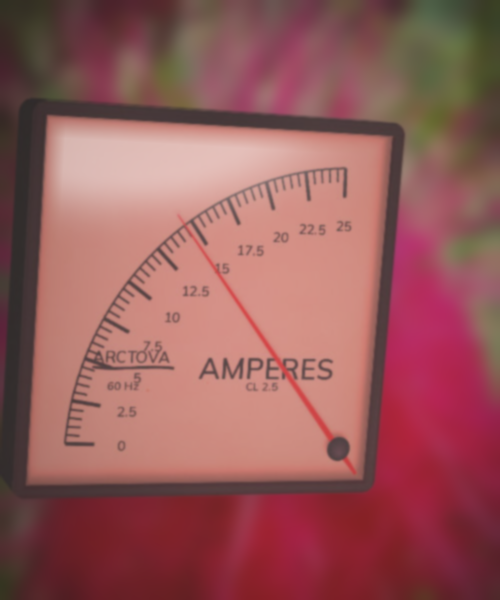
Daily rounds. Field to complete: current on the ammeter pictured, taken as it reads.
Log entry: 14.5 A
